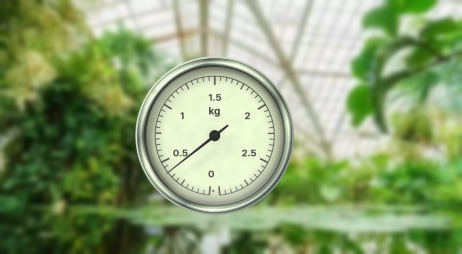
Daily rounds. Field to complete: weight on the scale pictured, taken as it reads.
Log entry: 0.4 kg
